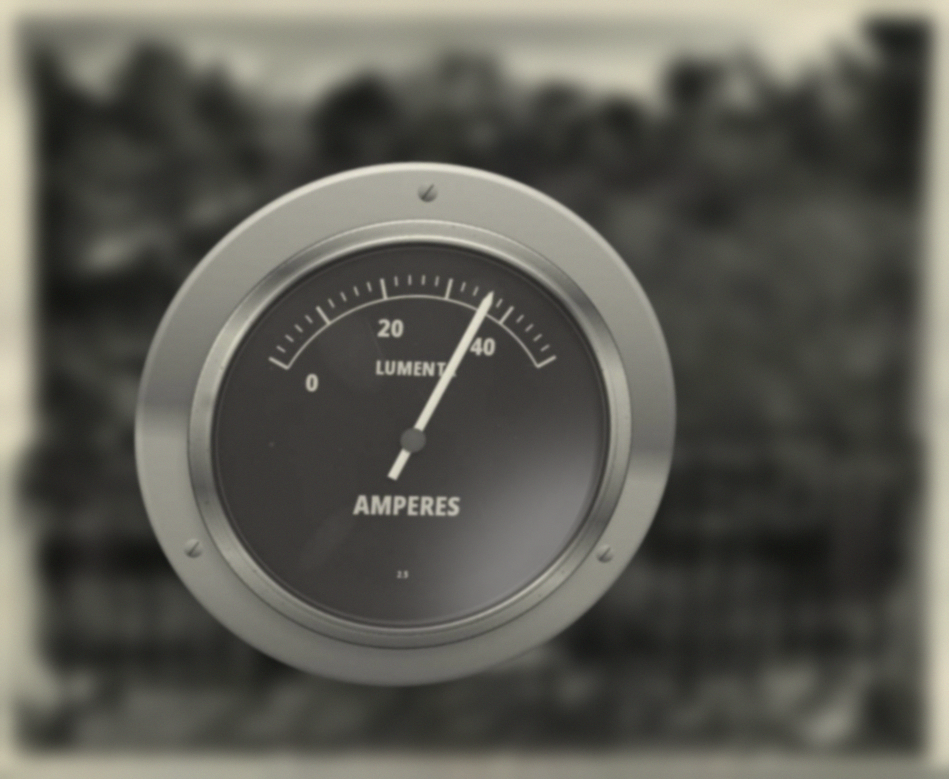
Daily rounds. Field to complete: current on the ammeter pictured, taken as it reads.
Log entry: 36 A
